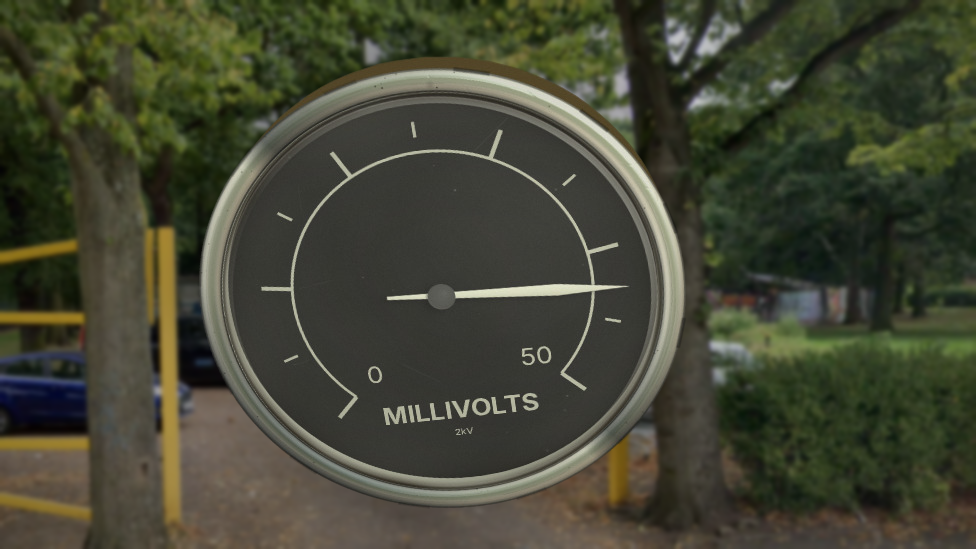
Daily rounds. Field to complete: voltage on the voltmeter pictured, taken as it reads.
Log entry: 42.5 mV
